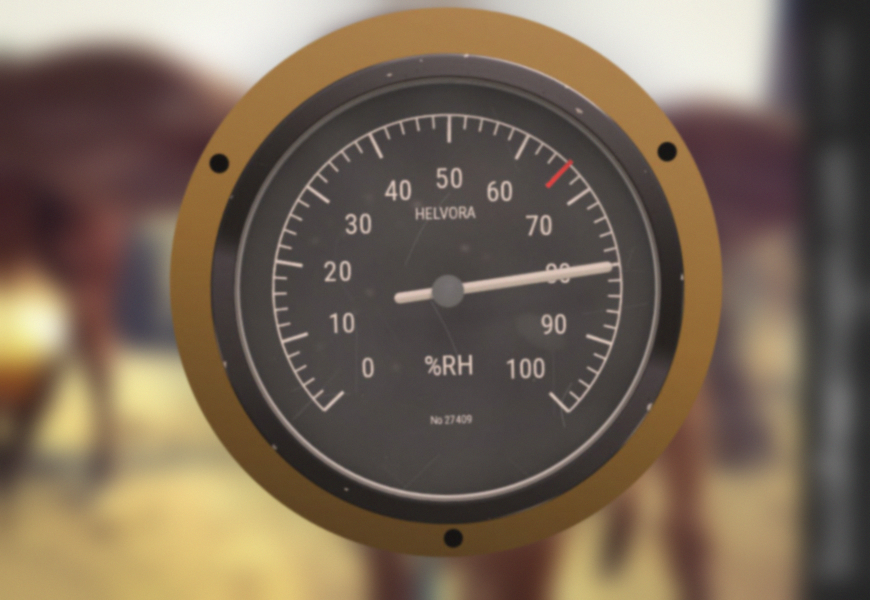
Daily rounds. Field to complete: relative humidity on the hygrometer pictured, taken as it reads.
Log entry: 80 %
